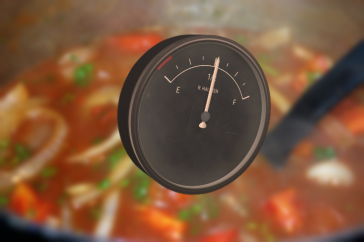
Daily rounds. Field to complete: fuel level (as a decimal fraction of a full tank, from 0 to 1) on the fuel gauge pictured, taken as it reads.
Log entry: 0.5
